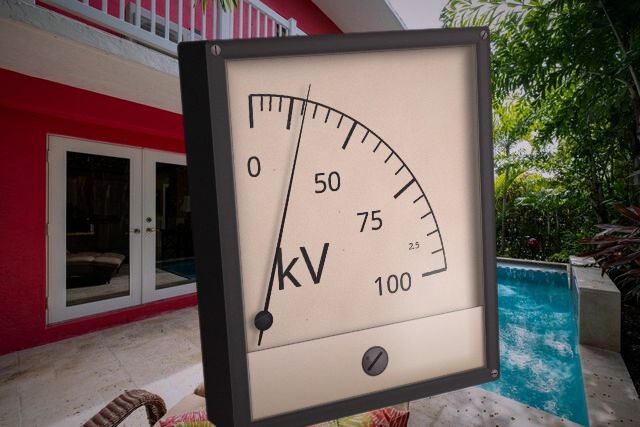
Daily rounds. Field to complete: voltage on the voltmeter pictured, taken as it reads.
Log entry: 30 kV
